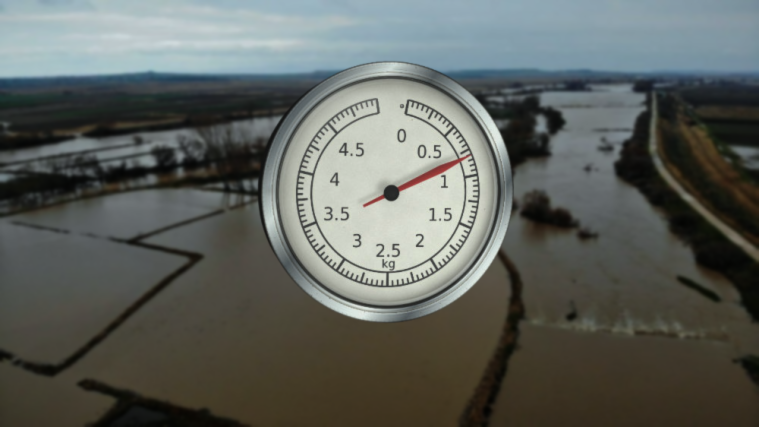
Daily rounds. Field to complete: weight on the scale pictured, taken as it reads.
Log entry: 0.8 kg
